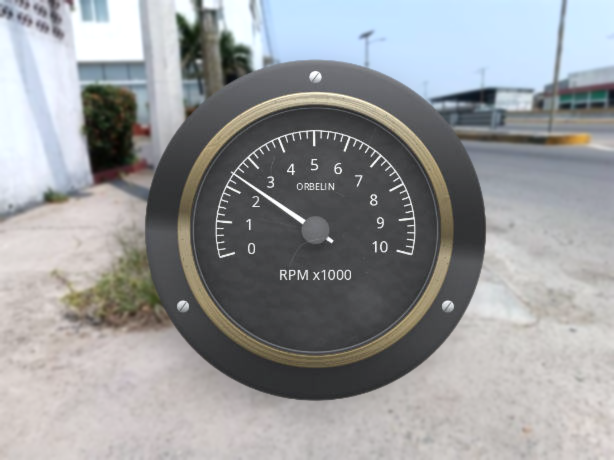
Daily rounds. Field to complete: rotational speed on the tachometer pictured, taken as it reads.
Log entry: 2400 rpm
